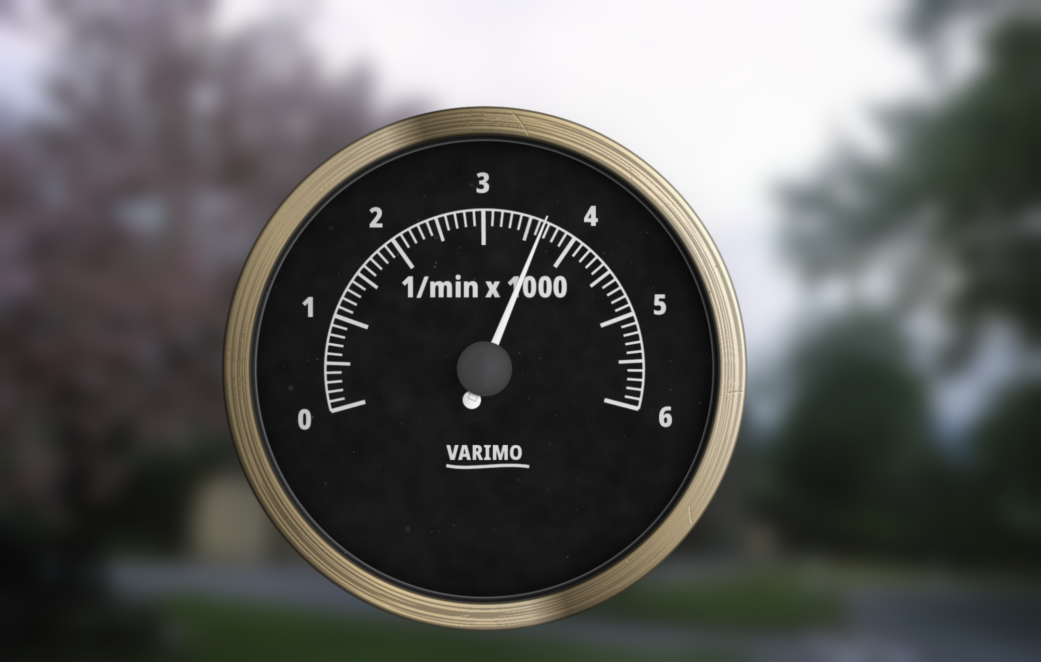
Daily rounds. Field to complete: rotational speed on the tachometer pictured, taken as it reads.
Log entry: 3650 rpm
